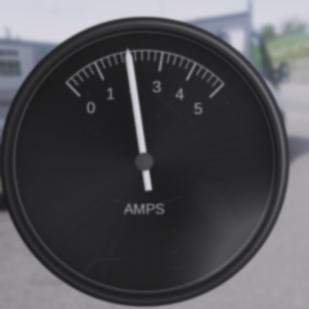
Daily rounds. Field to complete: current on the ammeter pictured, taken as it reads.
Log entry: 2 A
